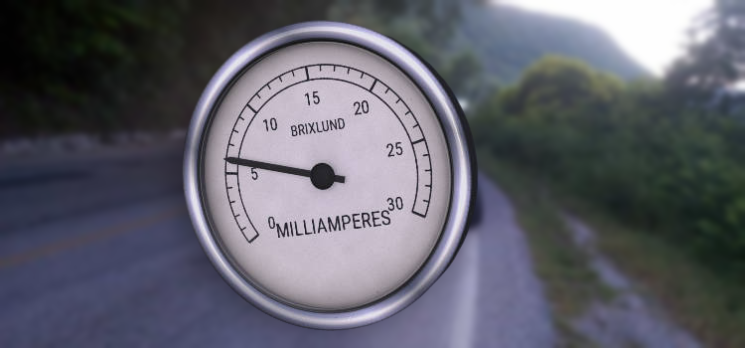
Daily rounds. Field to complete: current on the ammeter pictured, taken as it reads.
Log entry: 6 mA
